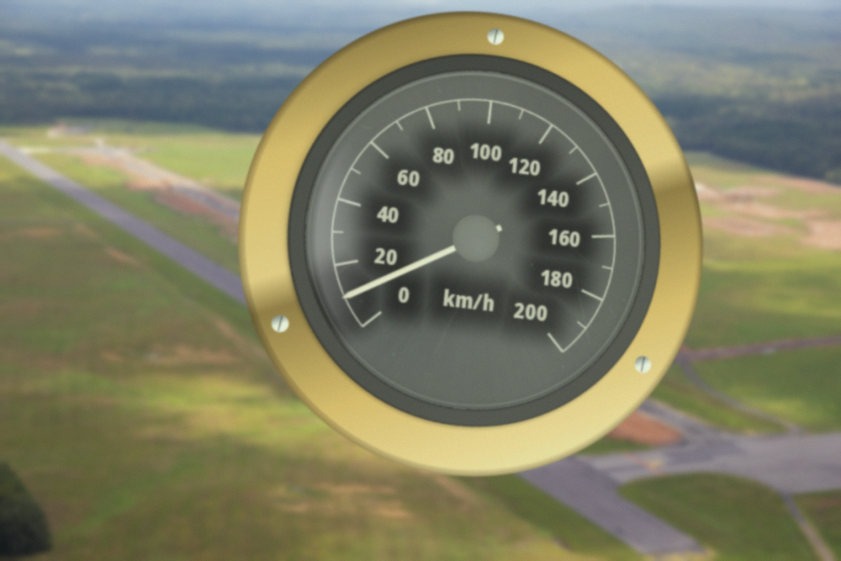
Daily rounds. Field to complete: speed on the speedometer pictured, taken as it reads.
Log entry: 10 km/h
